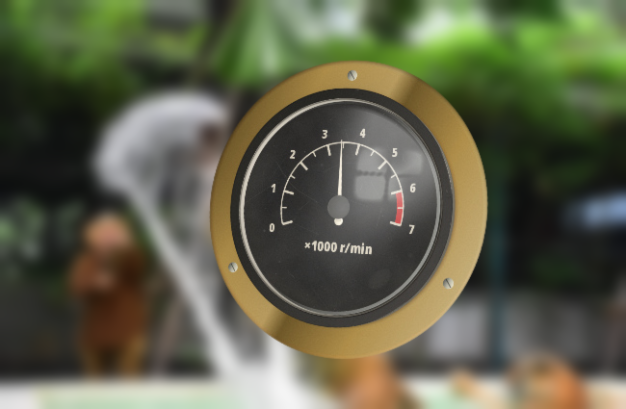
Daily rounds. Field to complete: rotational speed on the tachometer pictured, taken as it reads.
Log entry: 3500 rpm
